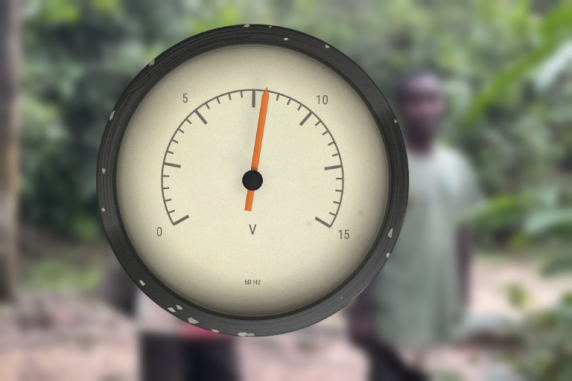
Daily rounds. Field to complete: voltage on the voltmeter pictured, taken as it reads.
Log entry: 8 V
